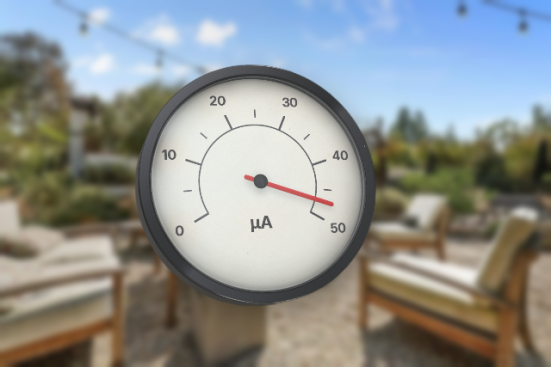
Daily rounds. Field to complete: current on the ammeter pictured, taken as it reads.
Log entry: 47.5 µA
